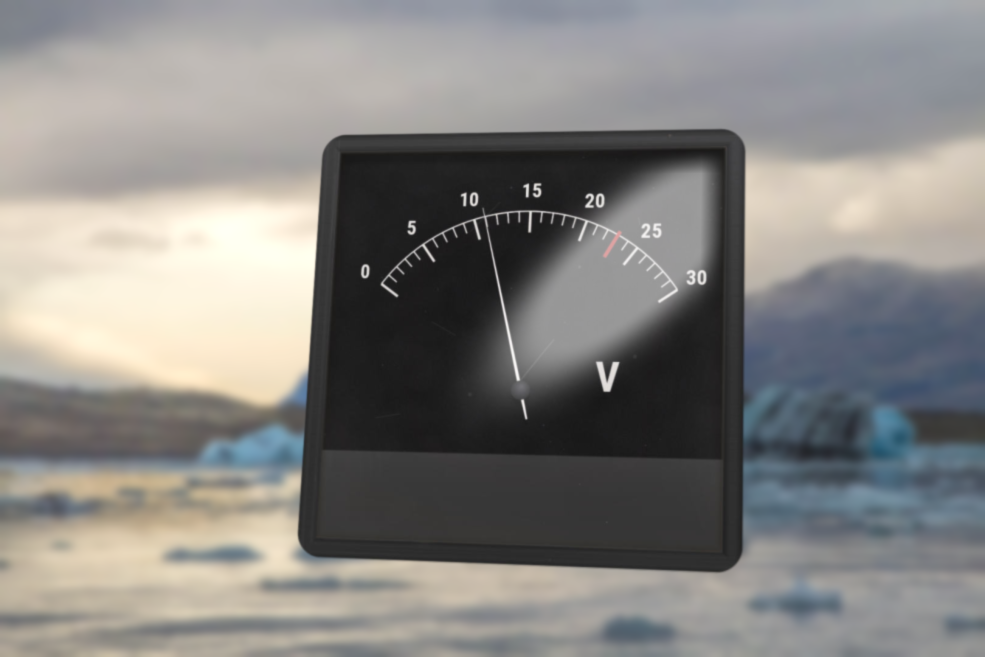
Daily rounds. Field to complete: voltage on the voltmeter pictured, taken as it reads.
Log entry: 11 V
